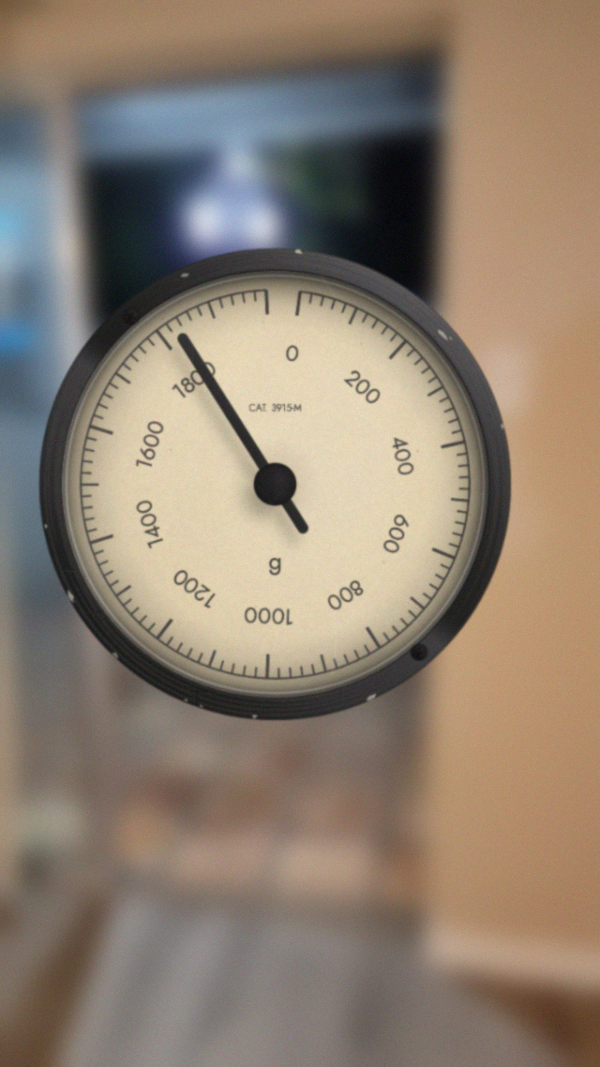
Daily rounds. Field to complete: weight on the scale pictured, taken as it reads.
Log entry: 1830 g
